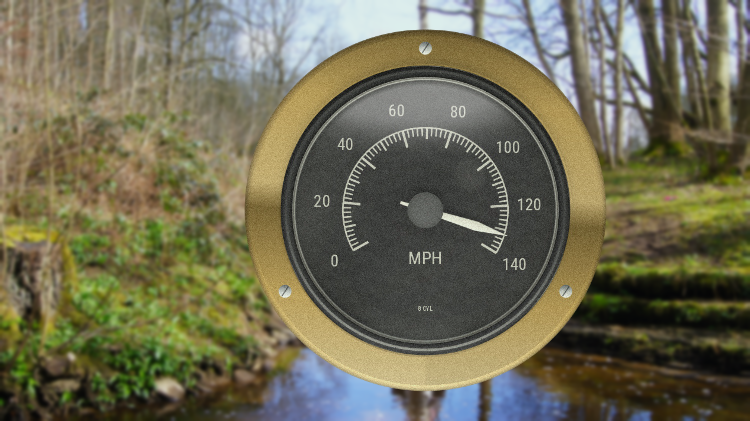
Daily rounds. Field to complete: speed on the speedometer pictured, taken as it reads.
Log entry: 132 mph
